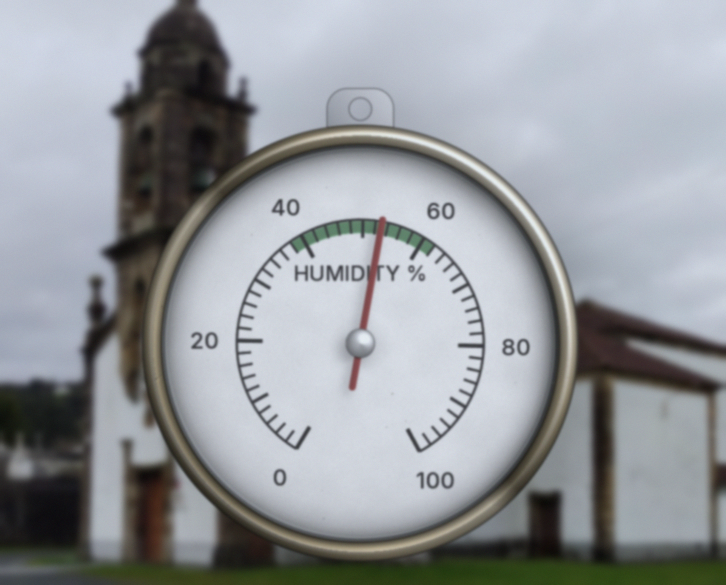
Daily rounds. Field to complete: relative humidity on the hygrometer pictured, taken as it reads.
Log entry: 53 %
